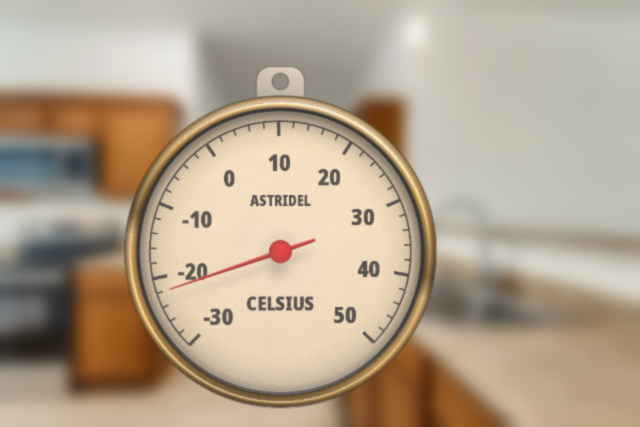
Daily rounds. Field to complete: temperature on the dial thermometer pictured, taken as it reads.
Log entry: -22 °C
